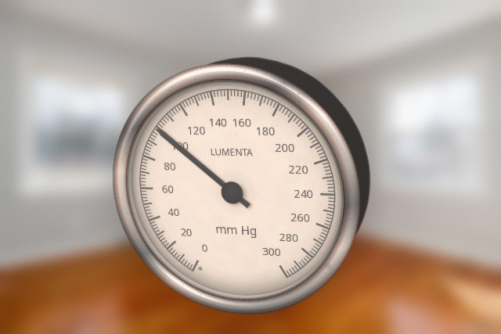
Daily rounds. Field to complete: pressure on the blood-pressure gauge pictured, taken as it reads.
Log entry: 100 mmHg
